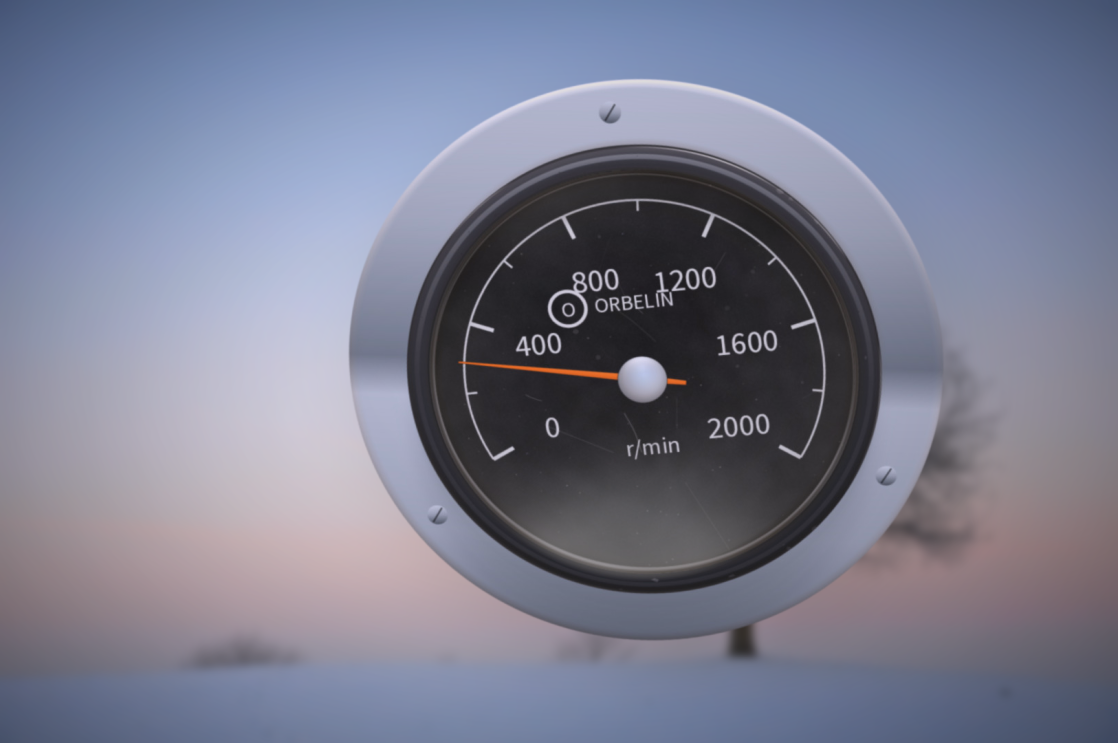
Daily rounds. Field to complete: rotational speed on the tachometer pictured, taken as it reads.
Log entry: 300 rpm
